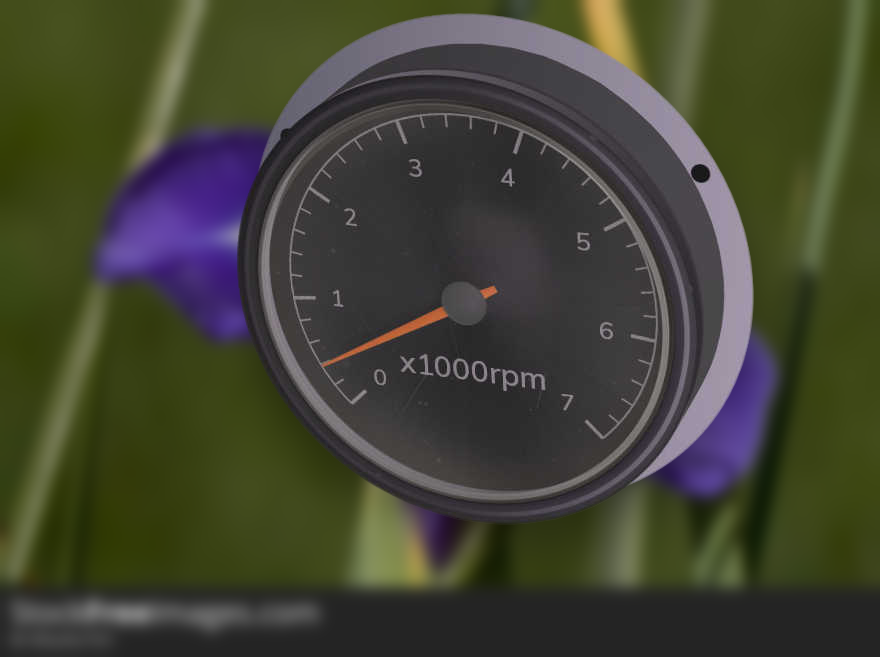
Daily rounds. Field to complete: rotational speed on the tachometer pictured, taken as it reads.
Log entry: 400 rpm
